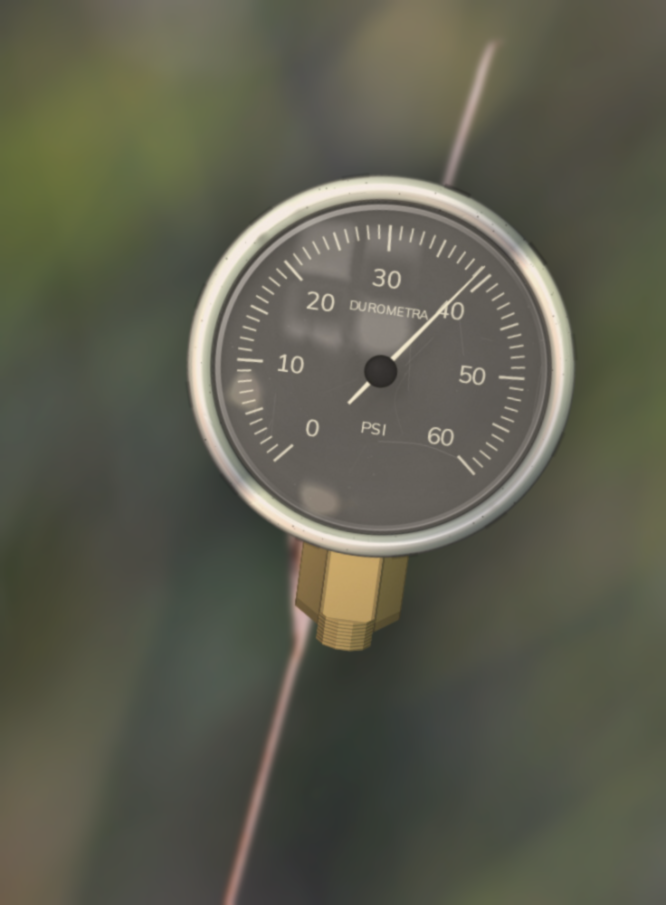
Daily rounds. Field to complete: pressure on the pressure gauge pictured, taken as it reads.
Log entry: 39 psi
